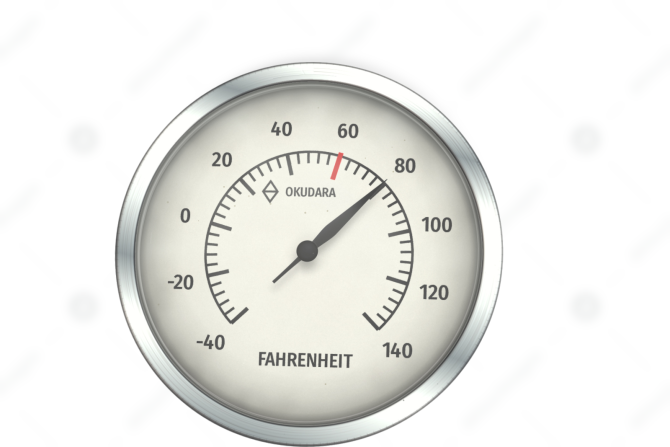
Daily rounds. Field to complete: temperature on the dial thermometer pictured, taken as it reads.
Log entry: 80 °F
